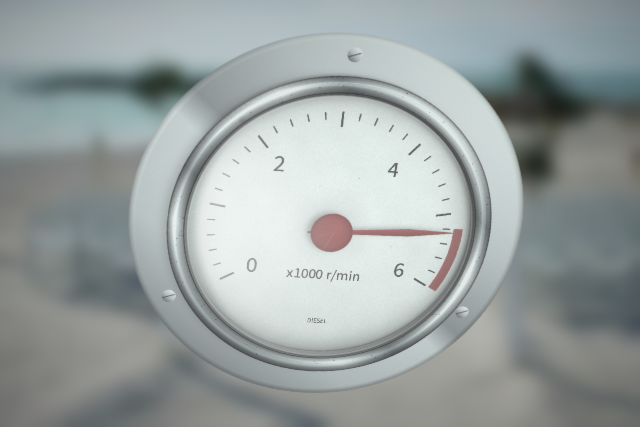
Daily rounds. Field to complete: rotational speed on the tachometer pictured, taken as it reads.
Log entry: 5200 rpm
